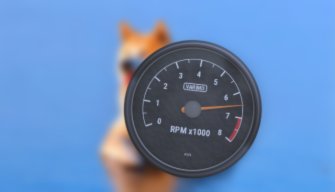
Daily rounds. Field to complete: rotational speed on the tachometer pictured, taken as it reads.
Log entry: 6500 rpm
